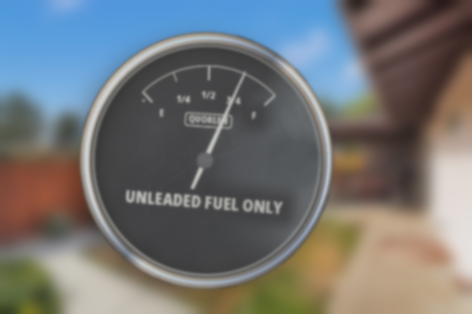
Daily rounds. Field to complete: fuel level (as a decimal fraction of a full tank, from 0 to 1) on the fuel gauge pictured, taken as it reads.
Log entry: 0.75
